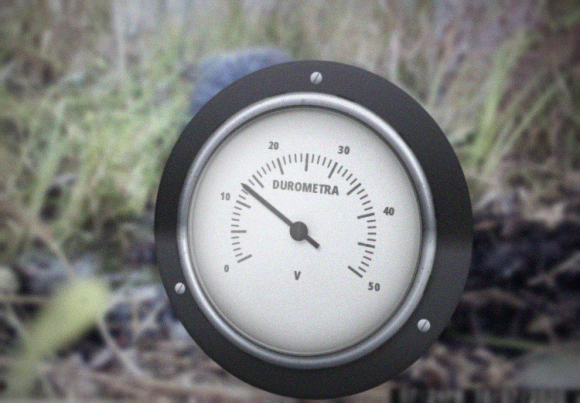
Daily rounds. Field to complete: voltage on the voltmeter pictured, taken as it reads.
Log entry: 13 V
